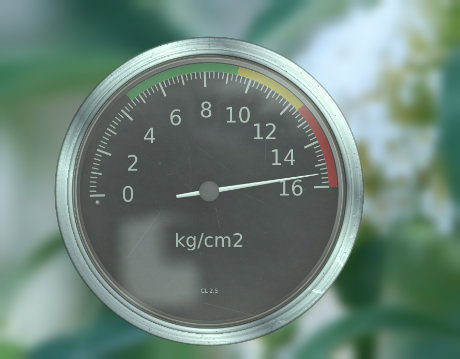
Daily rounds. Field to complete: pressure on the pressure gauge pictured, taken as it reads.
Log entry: 15.4 kg/cm²
